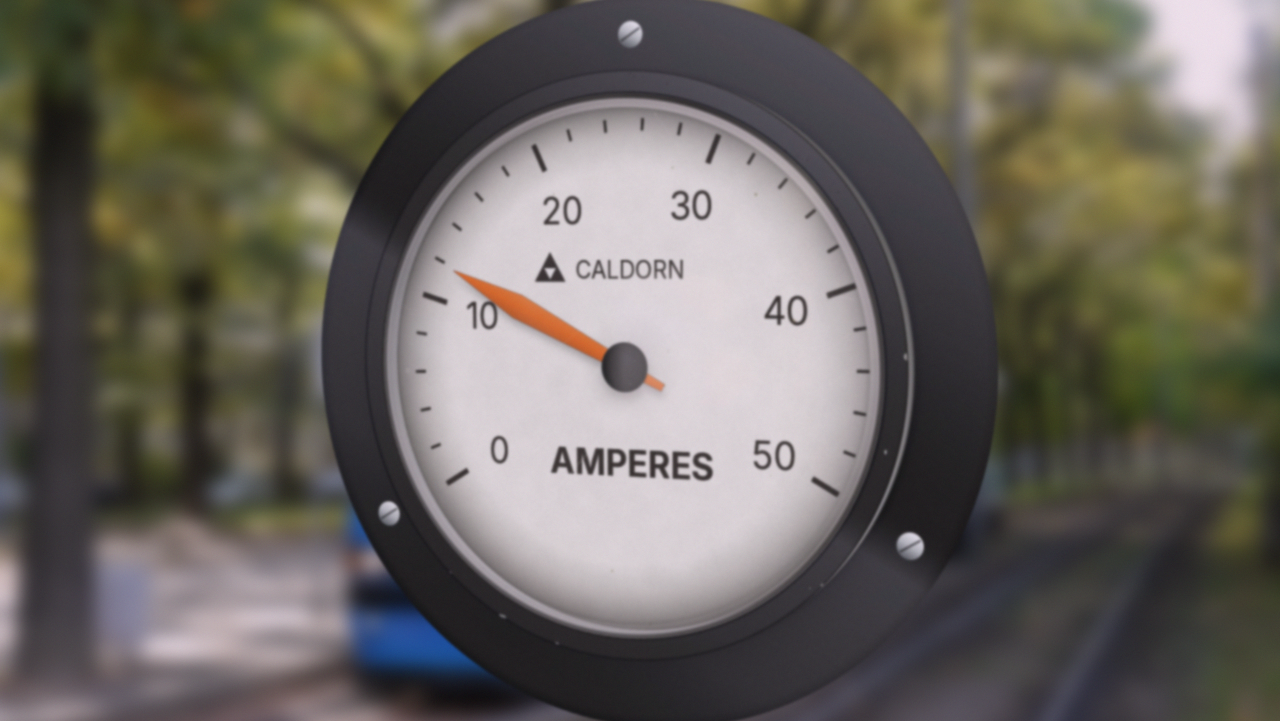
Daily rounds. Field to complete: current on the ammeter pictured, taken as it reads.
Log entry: 12 A
